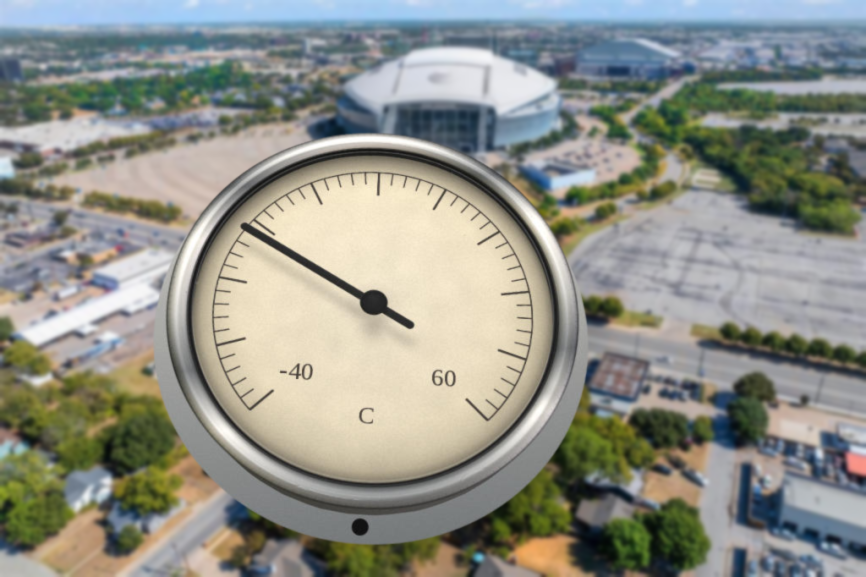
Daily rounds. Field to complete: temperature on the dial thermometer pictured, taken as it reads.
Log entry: -12 °C
